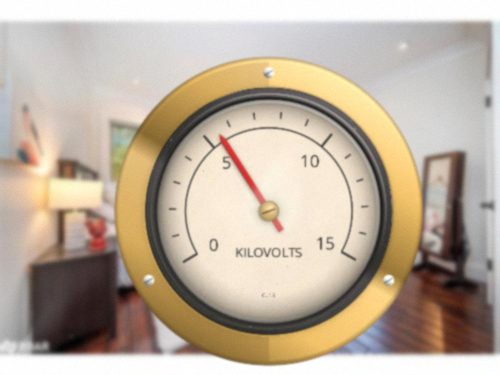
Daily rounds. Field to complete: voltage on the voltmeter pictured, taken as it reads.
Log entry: 5.5 kV
